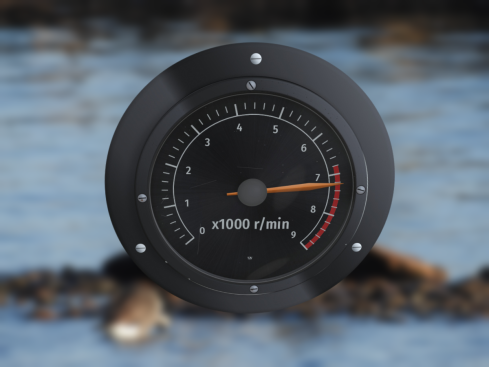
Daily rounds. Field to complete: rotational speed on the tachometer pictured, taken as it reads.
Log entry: 7200 rpm
